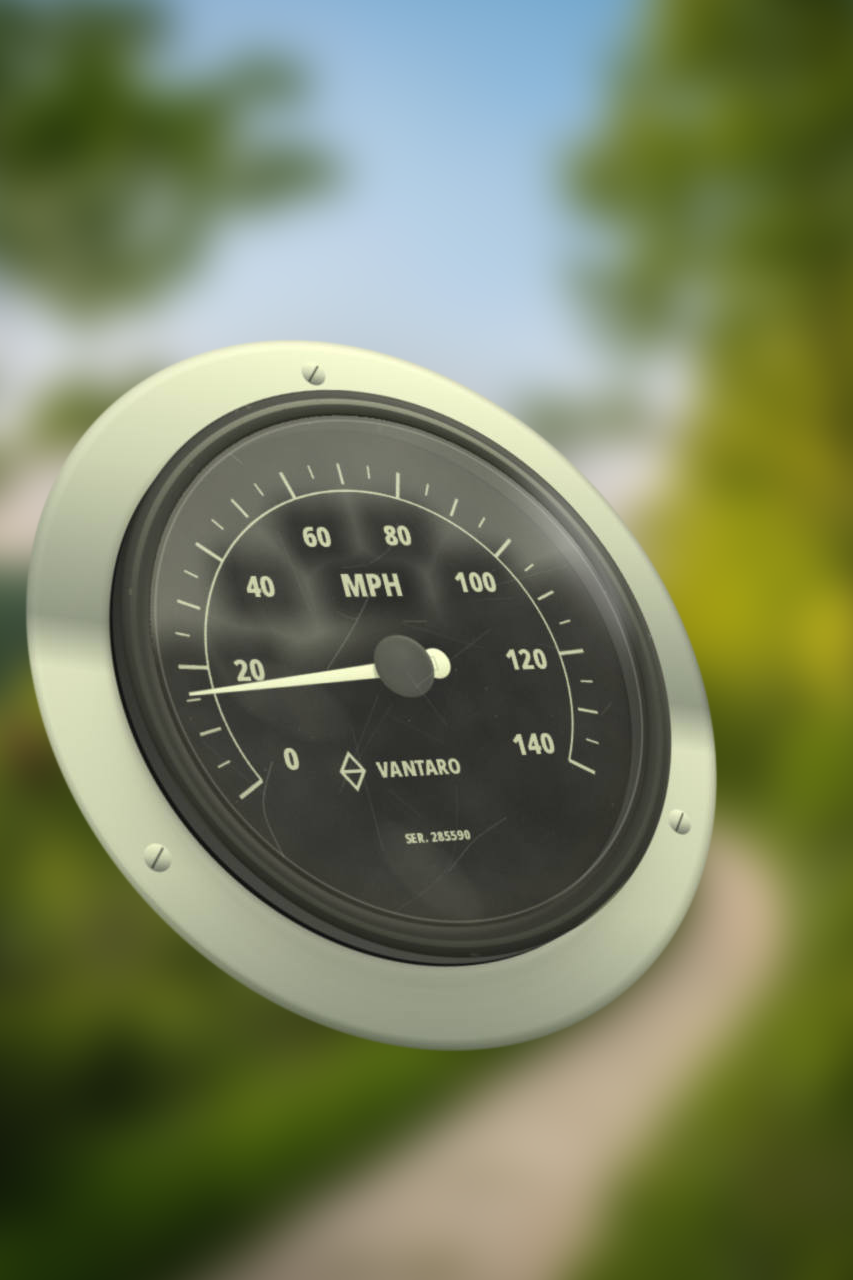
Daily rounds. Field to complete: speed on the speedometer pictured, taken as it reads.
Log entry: 15 mph
